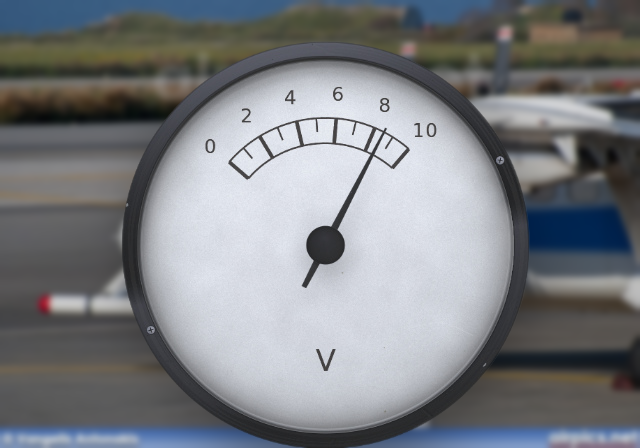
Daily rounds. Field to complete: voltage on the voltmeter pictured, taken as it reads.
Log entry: 8.5 V
